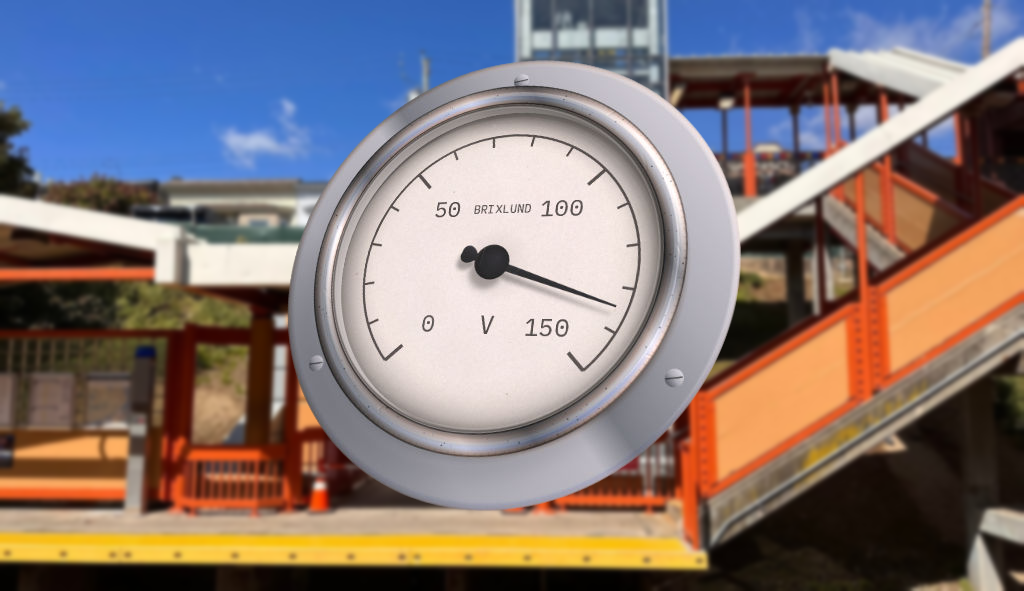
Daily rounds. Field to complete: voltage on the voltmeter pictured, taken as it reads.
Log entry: 135 V
